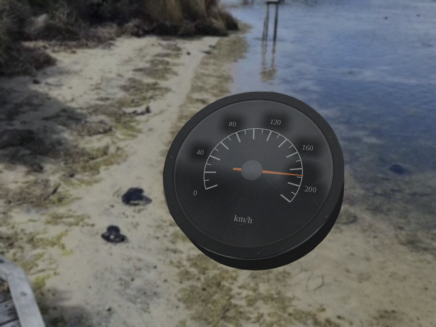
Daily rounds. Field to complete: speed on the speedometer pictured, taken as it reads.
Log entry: 190 km/h
